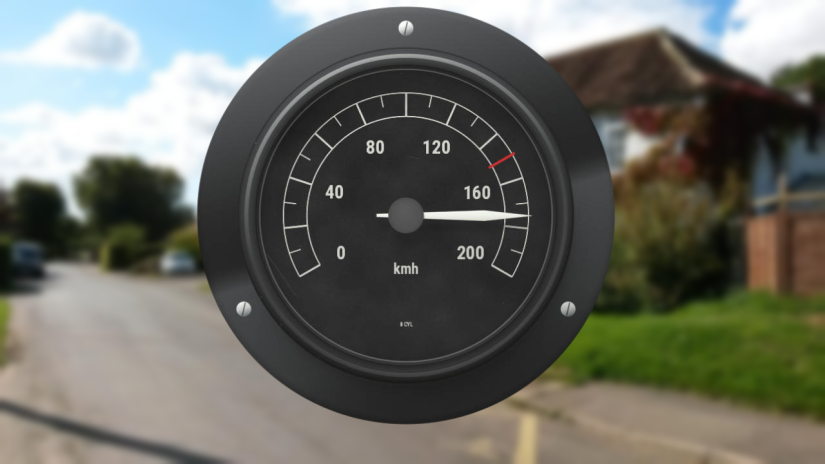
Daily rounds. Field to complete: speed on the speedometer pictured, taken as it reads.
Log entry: 175 km/h
